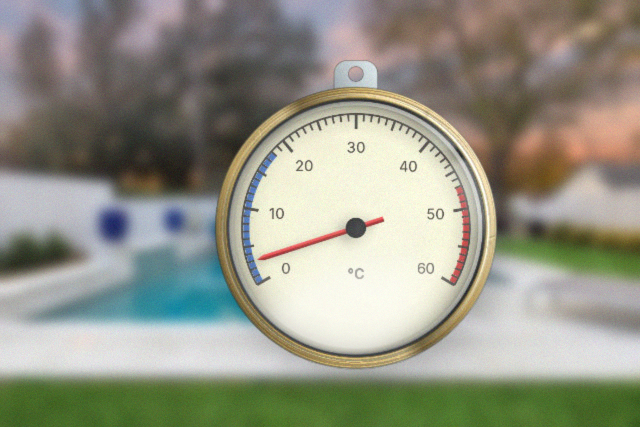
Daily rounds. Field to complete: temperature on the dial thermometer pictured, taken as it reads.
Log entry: 3 °C
